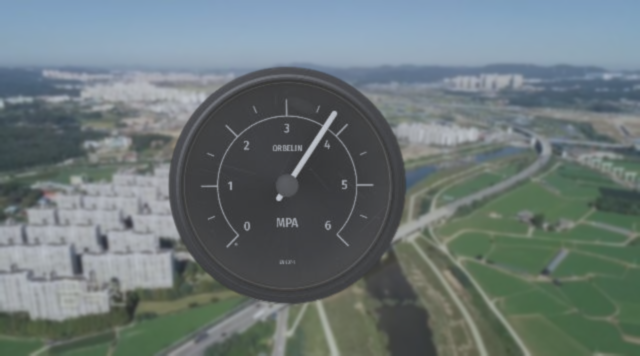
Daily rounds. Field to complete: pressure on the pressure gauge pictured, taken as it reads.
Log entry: 3.75 MPa
